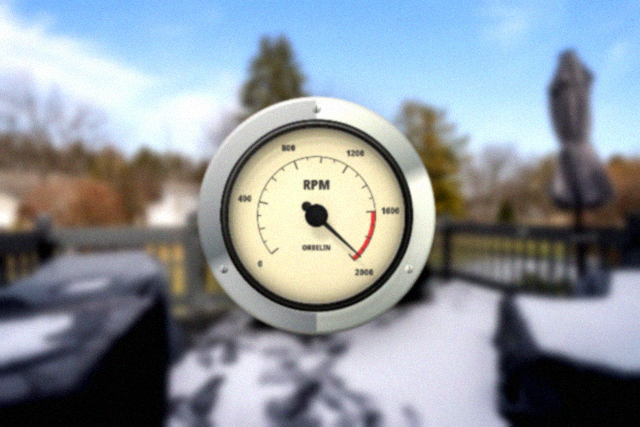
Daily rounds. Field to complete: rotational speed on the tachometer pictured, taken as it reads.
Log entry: 1950 rpm
